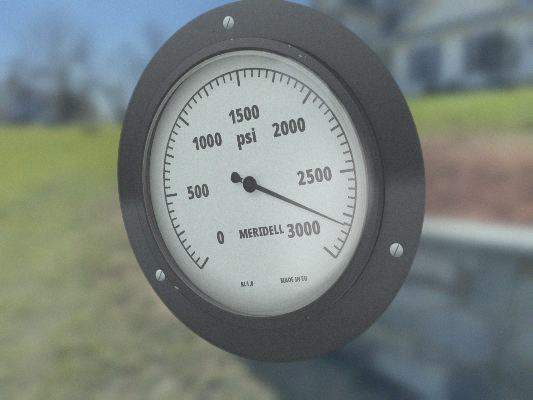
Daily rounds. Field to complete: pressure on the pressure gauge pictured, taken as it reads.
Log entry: 2800 psi
